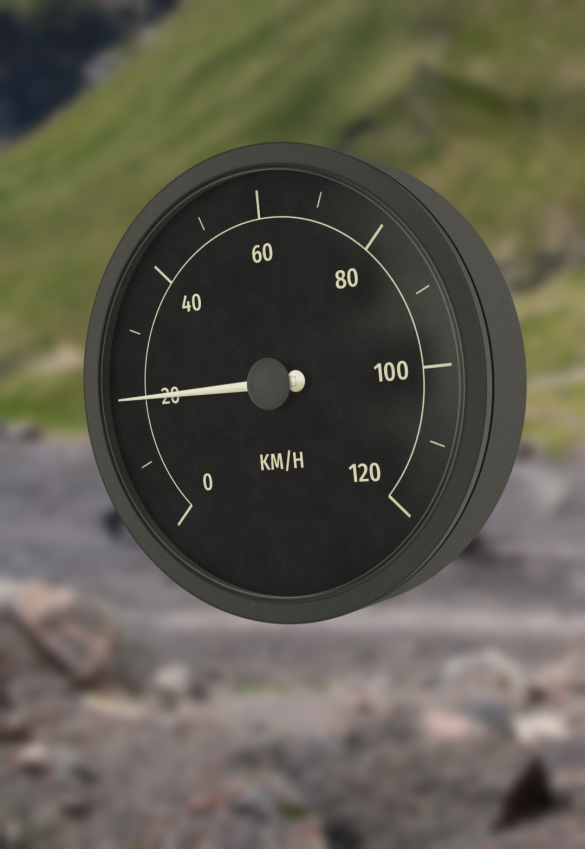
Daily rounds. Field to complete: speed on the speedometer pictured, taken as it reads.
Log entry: 20 km/h
